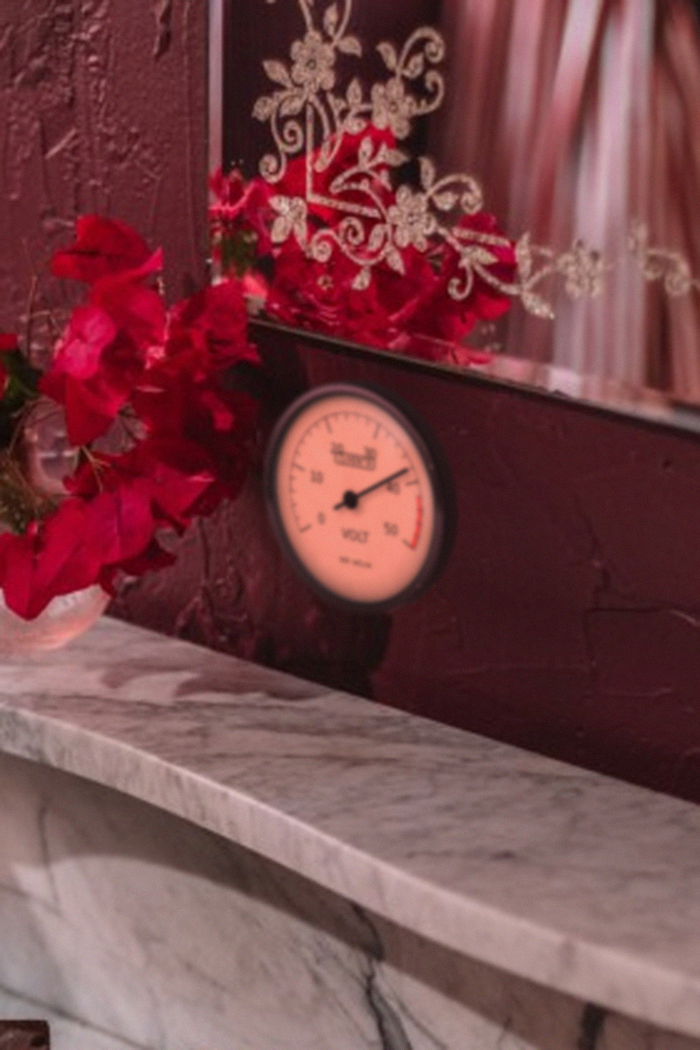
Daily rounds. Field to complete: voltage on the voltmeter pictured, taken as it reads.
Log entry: 38 V
